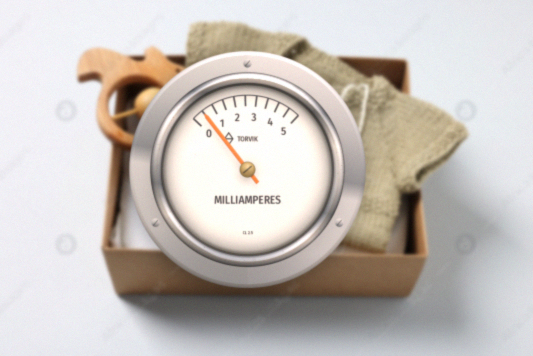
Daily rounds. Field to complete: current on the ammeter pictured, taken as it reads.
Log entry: 0.5 mA
